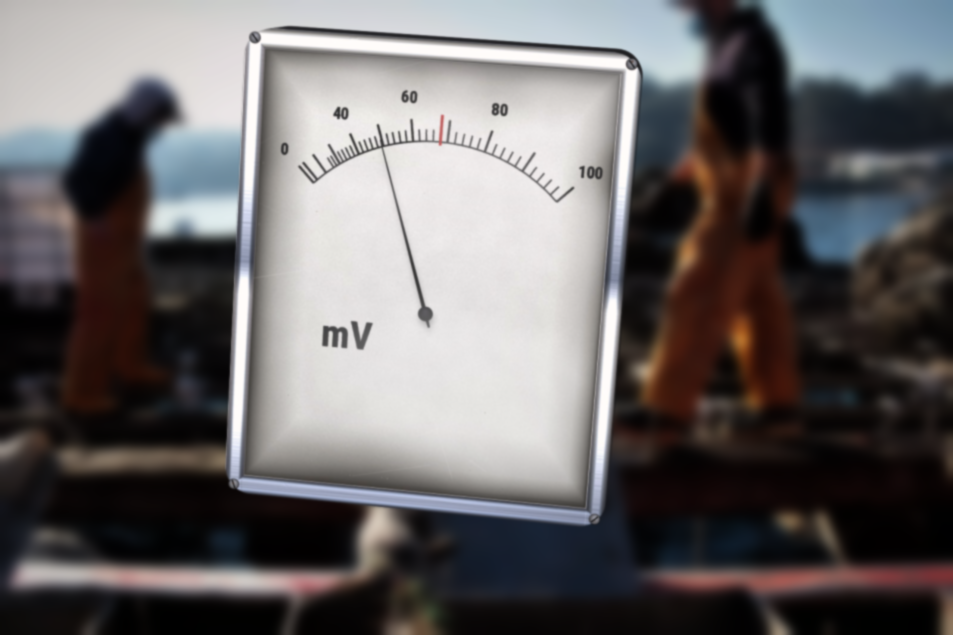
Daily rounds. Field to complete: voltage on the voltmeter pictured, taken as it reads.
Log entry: 50 mV
